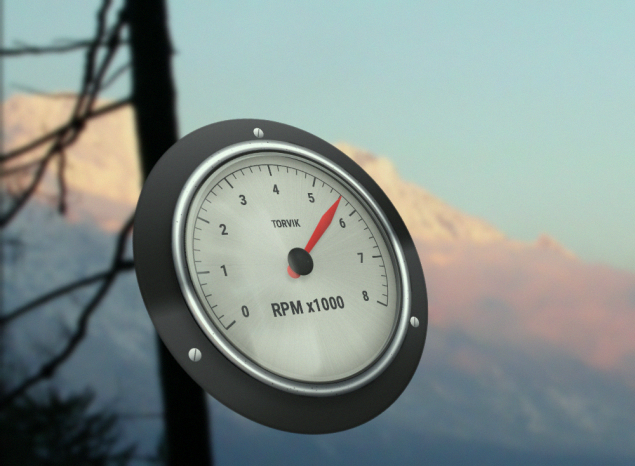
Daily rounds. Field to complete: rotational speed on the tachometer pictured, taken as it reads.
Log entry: 5600 rpm
